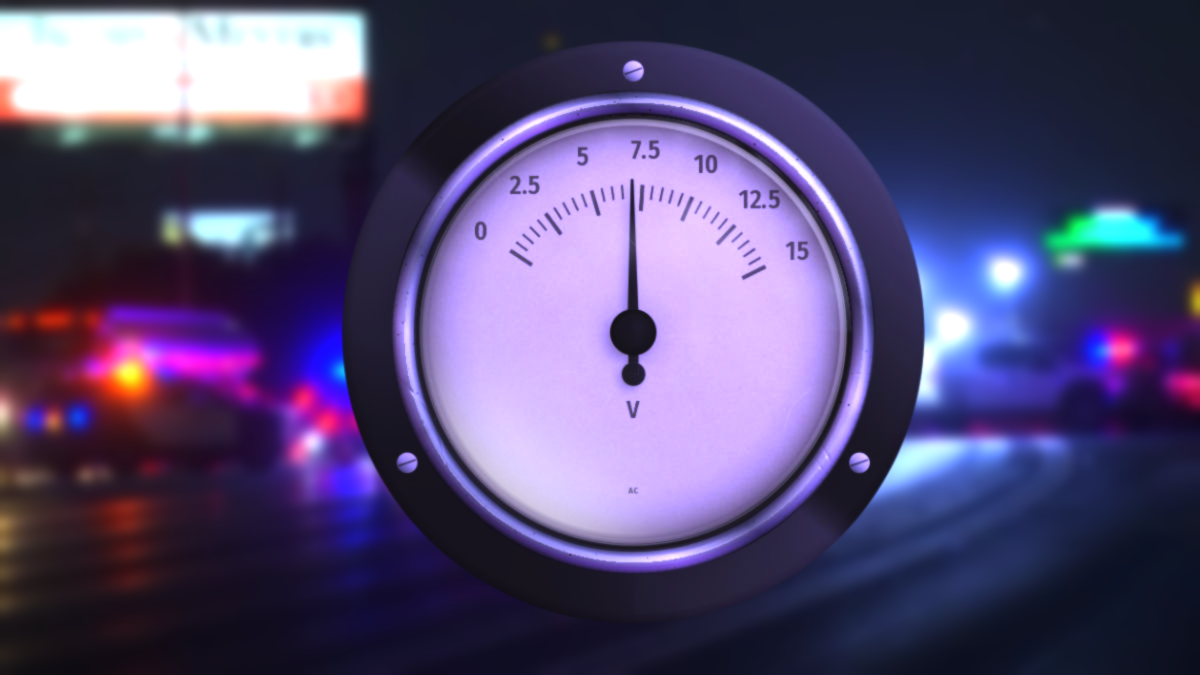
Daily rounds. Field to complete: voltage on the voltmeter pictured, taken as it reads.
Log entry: 7 V
